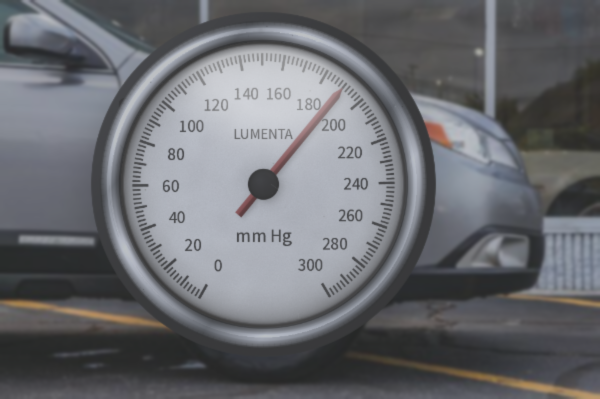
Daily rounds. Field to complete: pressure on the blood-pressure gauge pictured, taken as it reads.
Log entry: 190 mmHg
